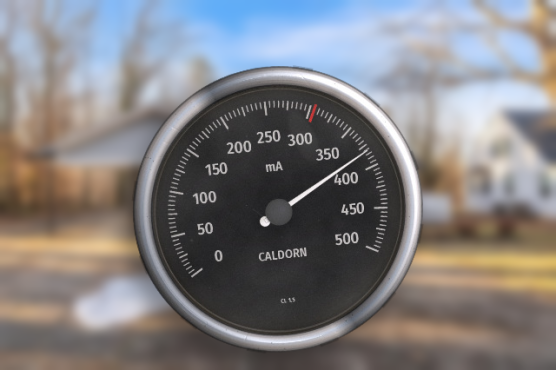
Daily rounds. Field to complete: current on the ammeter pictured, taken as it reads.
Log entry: 380 mA
